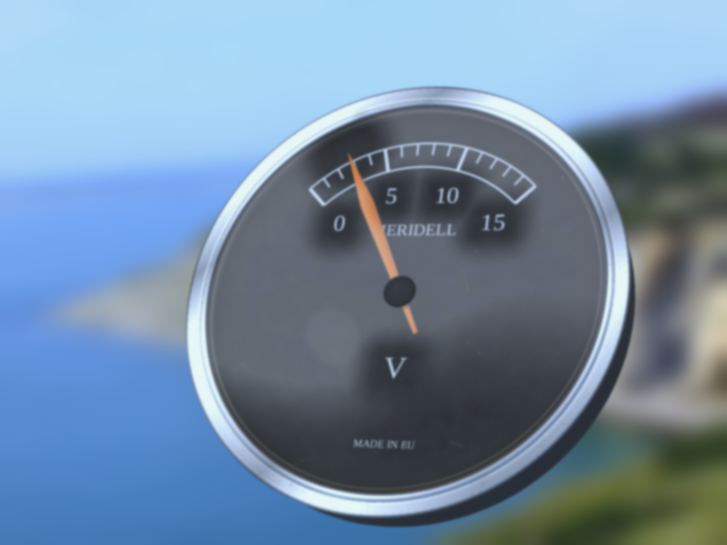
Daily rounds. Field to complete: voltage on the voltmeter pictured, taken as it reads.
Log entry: 3 V
